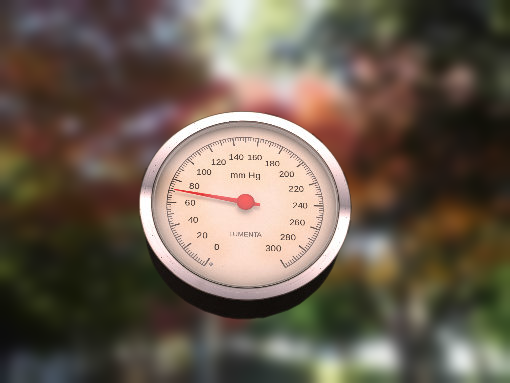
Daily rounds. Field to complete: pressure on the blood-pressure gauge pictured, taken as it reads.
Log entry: 70 mmHg
